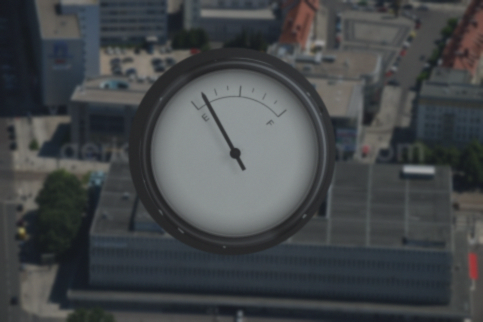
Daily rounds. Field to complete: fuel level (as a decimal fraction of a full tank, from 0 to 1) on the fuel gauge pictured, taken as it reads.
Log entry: 0.125
